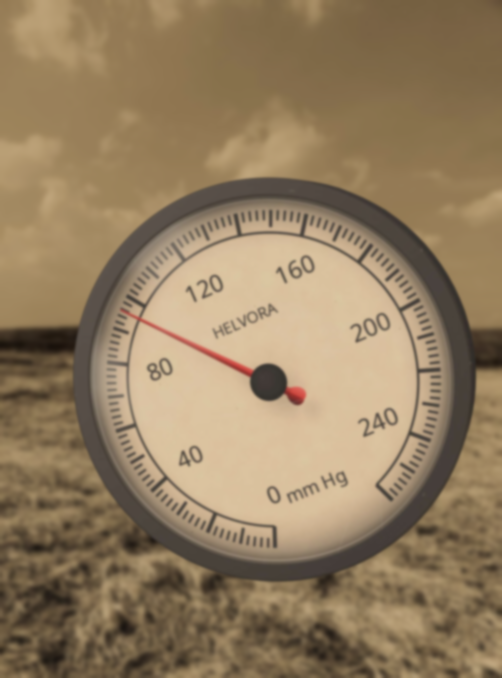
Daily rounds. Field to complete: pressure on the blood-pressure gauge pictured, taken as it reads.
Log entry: 96 mmHg
